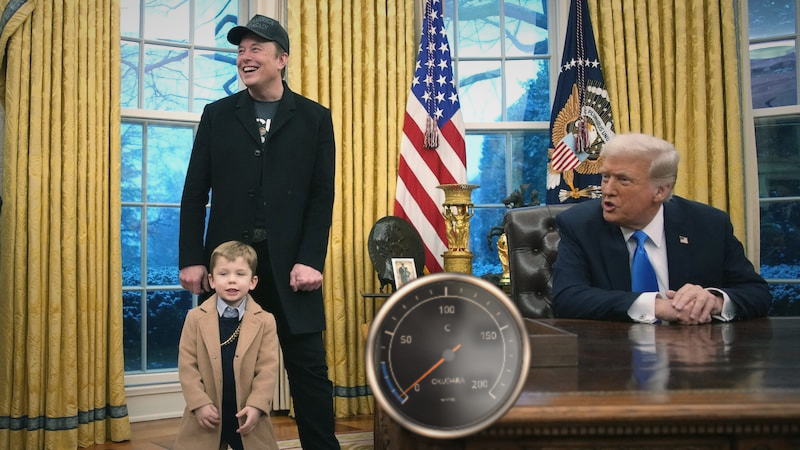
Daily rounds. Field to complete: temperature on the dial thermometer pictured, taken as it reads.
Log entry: 5 °C
